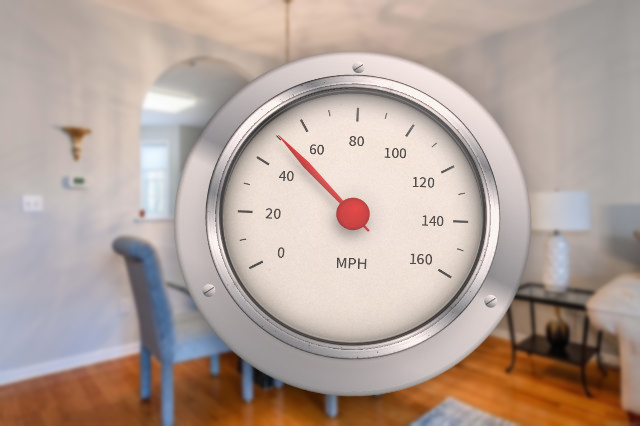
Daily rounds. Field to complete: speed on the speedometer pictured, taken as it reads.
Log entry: 50 mph
